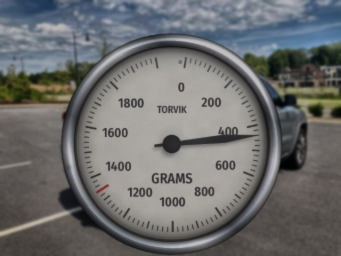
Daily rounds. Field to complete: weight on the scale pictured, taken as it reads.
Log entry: 440 g
